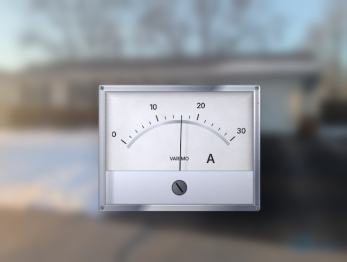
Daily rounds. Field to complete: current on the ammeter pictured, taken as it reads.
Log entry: 16 A
